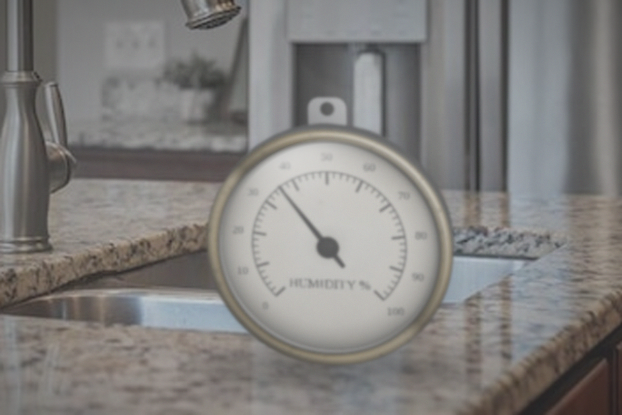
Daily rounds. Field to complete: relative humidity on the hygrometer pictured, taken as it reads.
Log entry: 36 %
